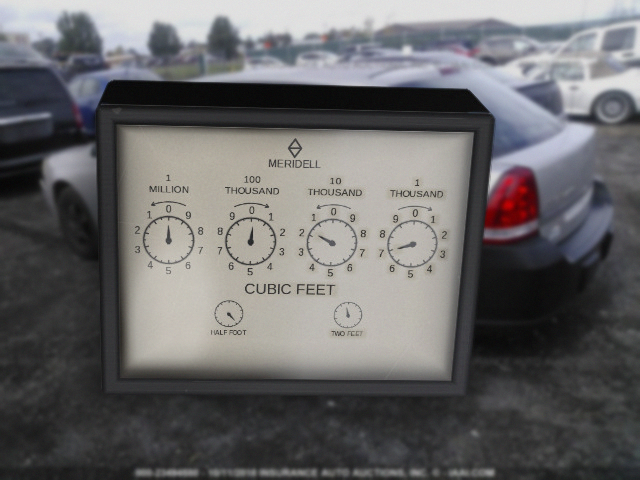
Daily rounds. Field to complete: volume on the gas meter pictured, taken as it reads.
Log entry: 1700 ft³
